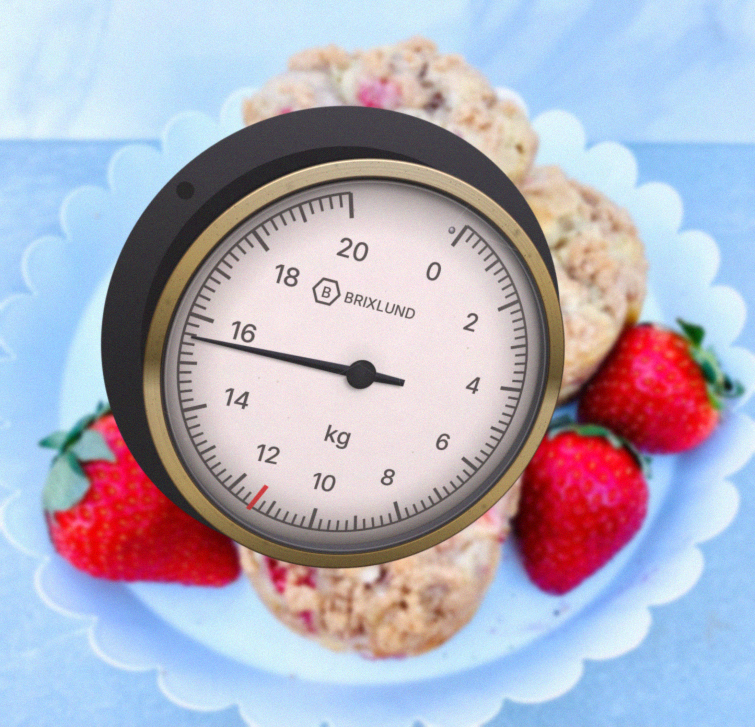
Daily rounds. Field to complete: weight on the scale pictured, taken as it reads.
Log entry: 15.6 kg
